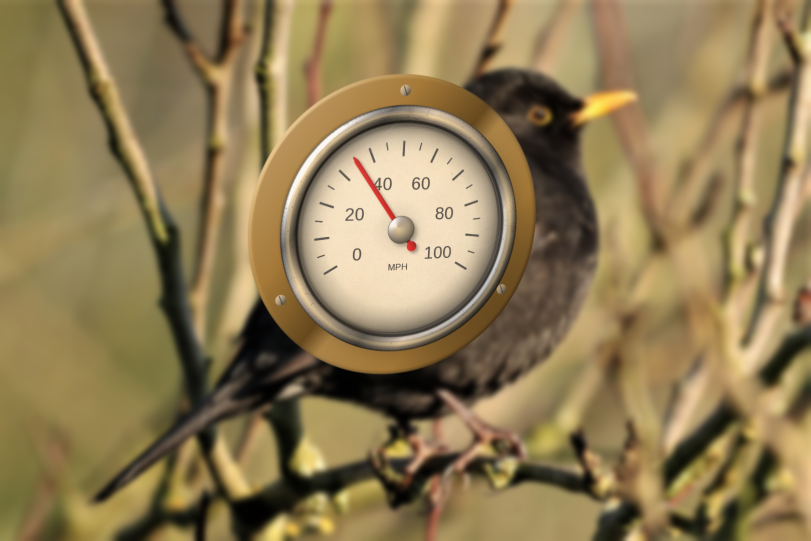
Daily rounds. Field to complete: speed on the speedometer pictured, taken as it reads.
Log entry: 35 mph
